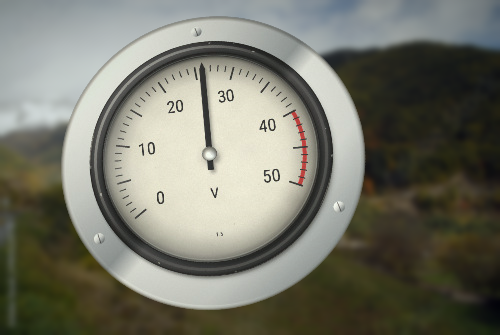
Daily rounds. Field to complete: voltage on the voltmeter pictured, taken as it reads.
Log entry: 26 V
